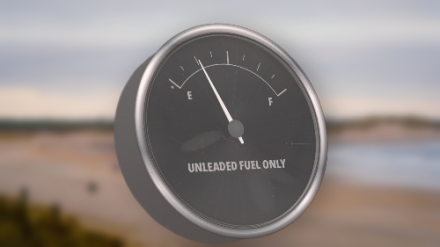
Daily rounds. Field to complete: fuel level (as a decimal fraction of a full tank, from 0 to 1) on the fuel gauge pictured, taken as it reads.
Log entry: 0.25
